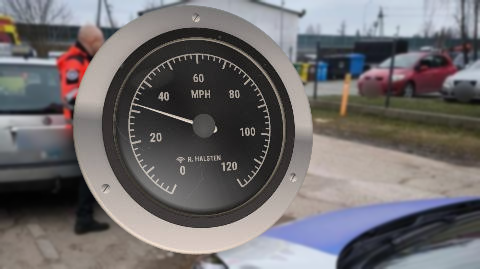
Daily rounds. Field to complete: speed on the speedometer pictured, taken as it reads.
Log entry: 32 mph
